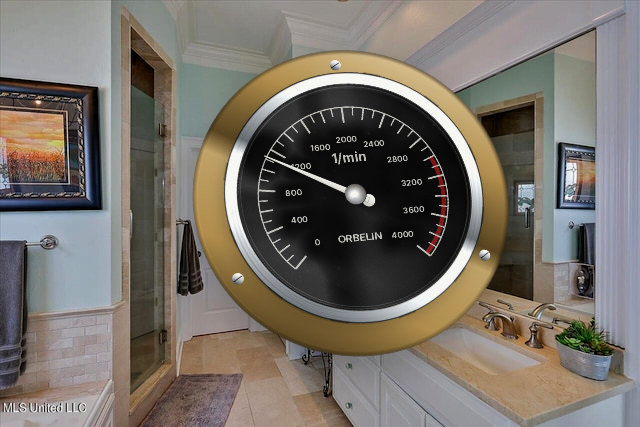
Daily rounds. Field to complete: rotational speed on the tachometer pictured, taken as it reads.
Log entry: 1100 rpm
